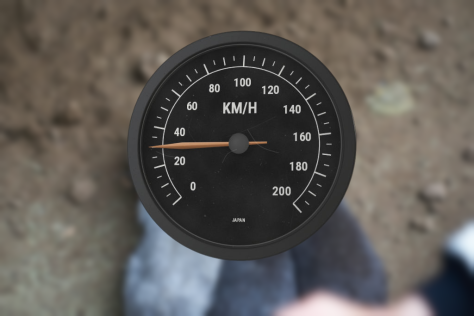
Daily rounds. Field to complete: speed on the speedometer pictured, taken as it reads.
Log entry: 30 km/h
